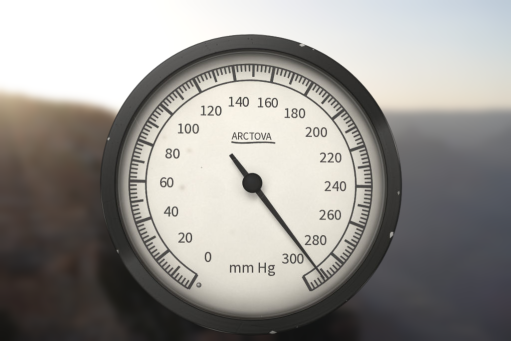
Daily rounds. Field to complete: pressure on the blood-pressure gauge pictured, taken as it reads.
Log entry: 292 mmHg
